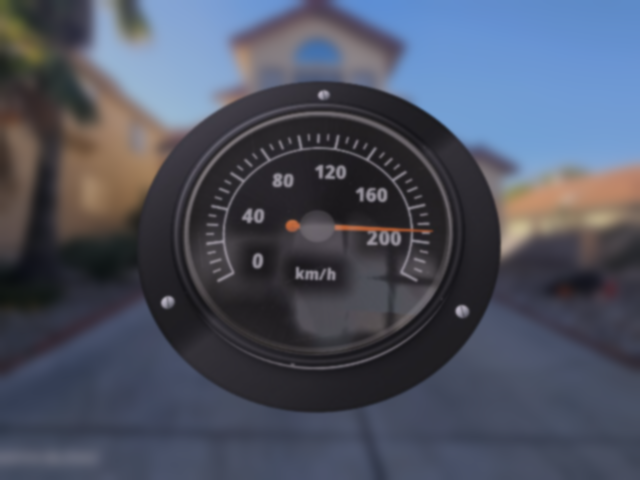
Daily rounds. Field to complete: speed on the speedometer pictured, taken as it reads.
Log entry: 195 km/h
